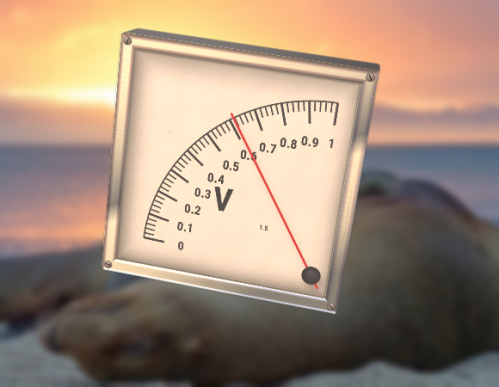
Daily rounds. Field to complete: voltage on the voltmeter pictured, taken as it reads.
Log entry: 0.62 V
